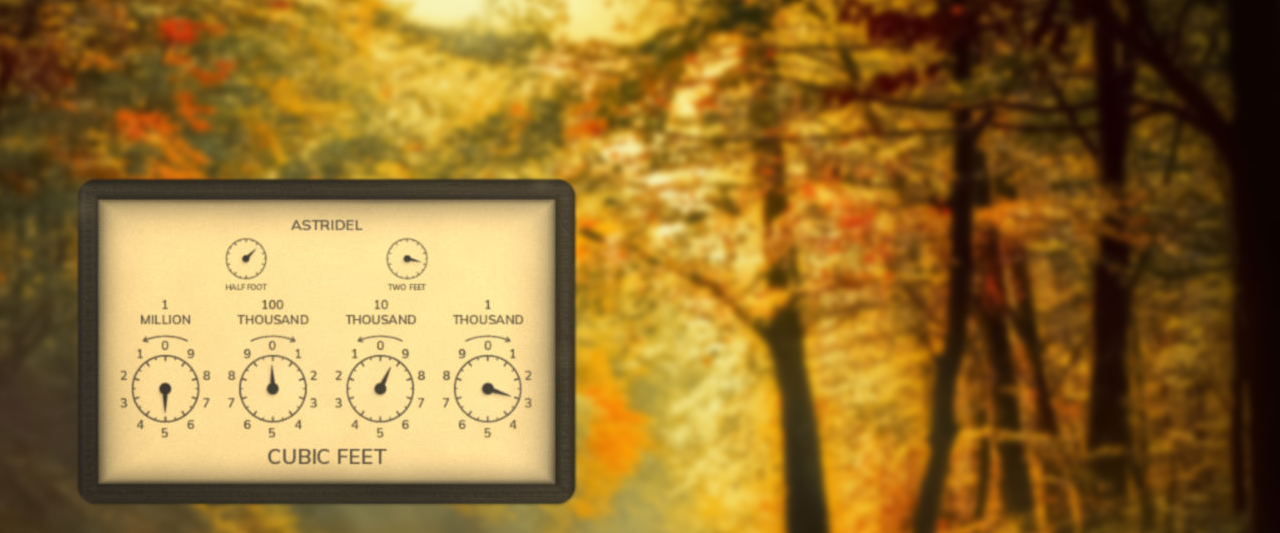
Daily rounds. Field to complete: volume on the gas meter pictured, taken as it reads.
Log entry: 499300 ft³
